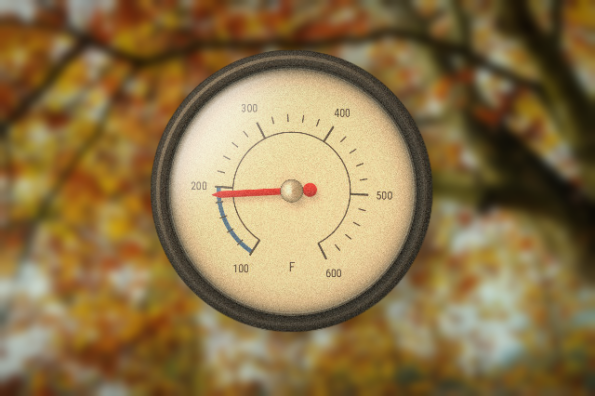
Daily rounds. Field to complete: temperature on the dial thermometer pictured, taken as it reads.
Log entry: 190 °F
